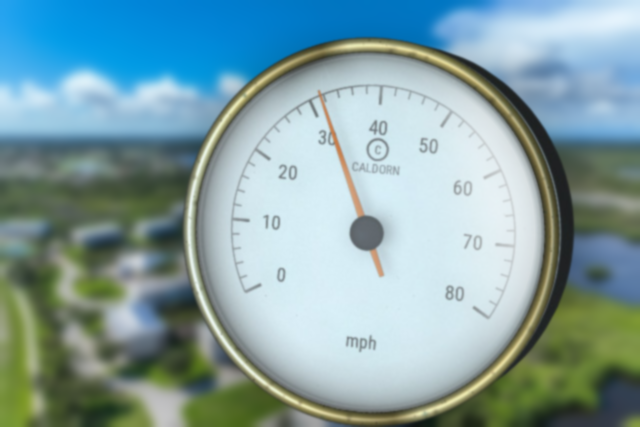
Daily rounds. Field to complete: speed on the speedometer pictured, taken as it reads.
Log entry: 32 mph
